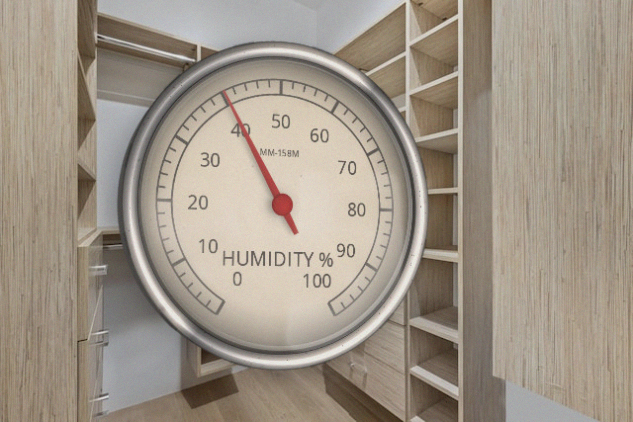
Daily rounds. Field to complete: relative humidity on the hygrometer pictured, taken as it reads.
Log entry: 40 %
